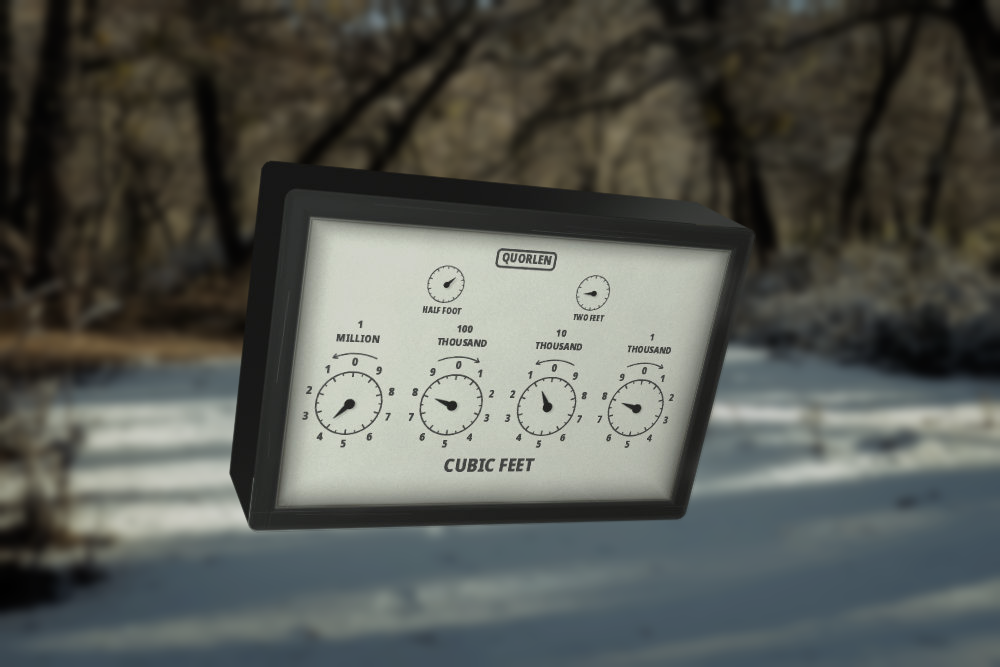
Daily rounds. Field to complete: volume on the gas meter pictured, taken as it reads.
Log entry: 380800 ft³
